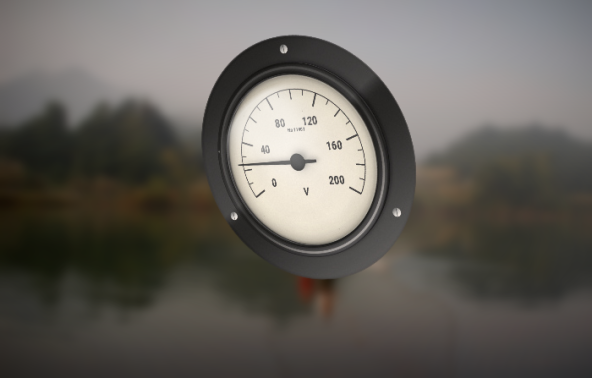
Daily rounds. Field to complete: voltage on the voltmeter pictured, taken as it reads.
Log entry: 25 V
